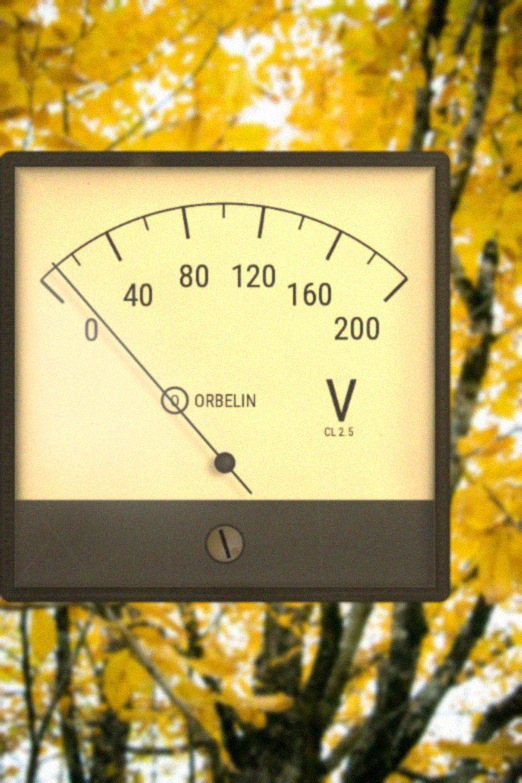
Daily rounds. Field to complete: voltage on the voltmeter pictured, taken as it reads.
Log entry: 10 V
